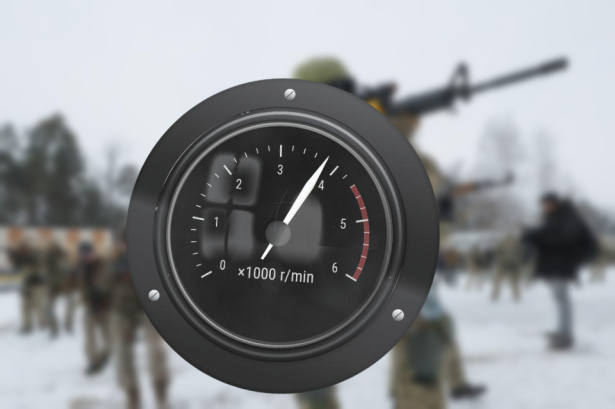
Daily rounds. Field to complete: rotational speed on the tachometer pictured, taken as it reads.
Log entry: 3800 rpm
